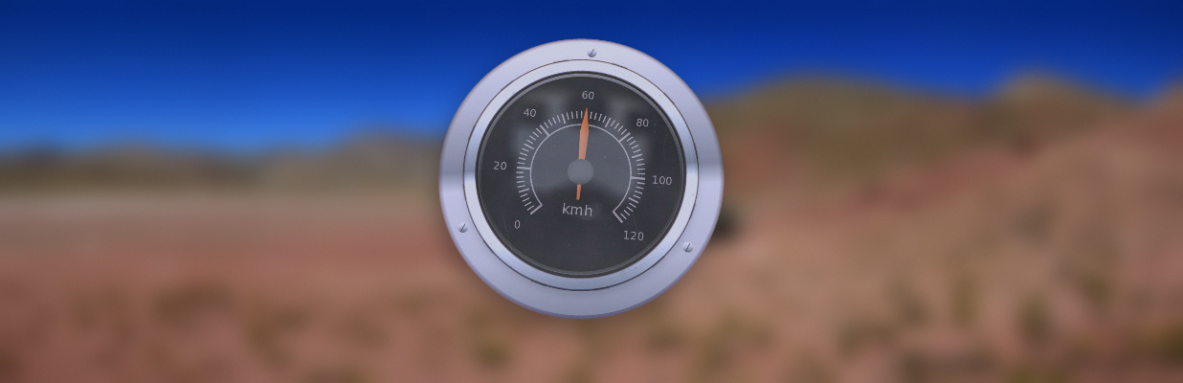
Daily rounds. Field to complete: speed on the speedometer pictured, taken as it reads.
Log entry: 60 km/h
